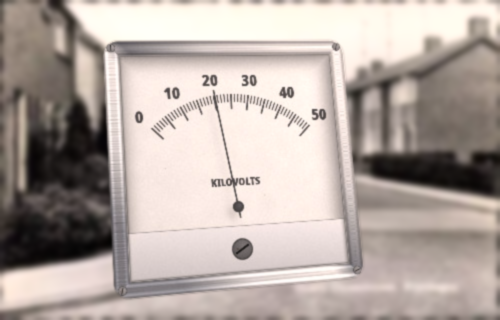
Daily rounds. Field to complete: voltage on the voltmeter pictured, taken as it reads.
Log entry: 20 kV
